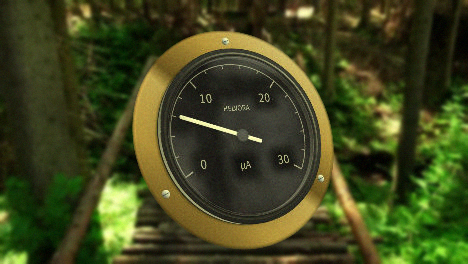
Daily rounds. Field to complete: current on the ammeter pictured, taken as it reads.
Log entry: 6 µA
